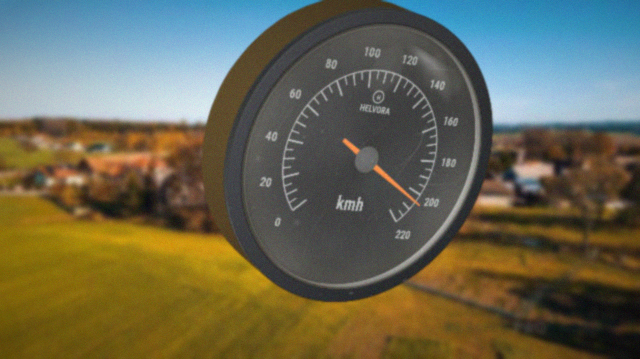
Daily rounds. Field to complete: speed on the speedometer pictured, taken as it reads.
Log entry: 205 km/h
